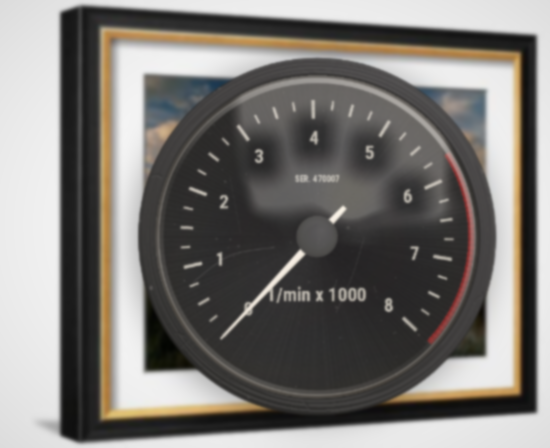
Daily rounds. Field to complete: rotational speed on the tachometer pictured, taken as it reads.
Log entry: 0 rpm
